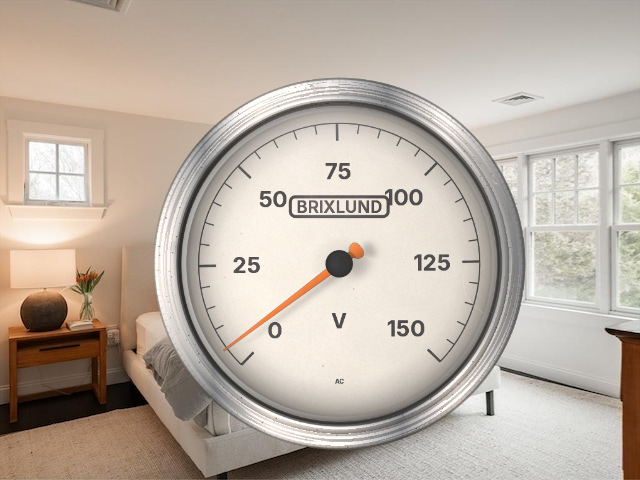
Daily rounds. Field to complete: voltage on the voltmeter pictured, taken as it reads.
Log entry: 5 V
